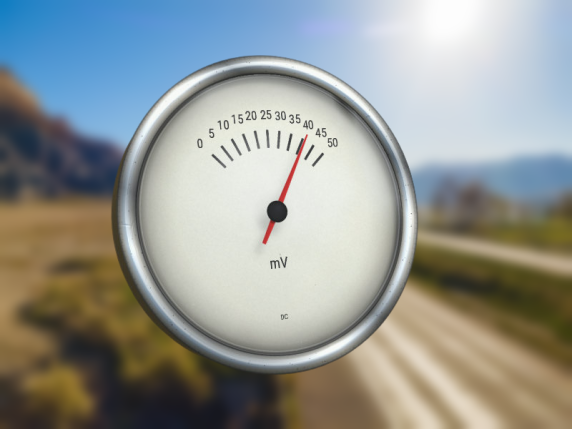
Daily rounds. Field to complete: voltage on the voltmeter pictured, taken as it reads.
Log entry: 40 mV
